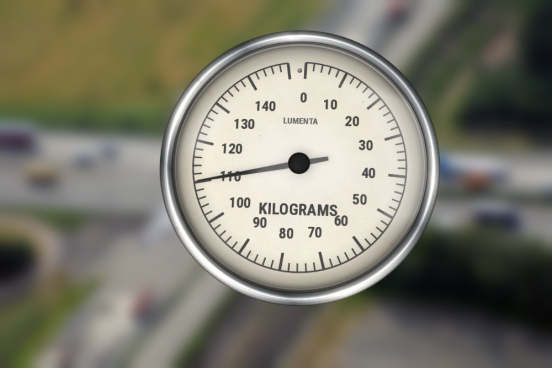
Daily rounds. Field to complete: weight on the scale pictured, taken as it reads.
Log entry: 110 kg
